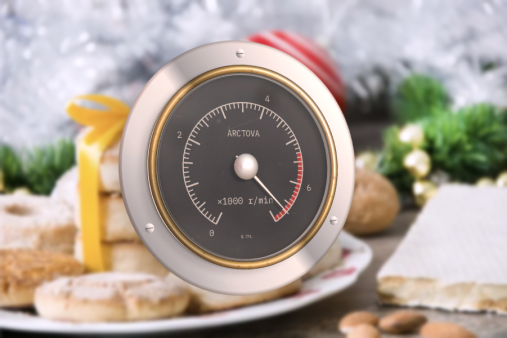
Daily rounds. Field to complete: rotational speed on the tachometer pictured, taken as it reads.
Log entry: 6700 rpm
